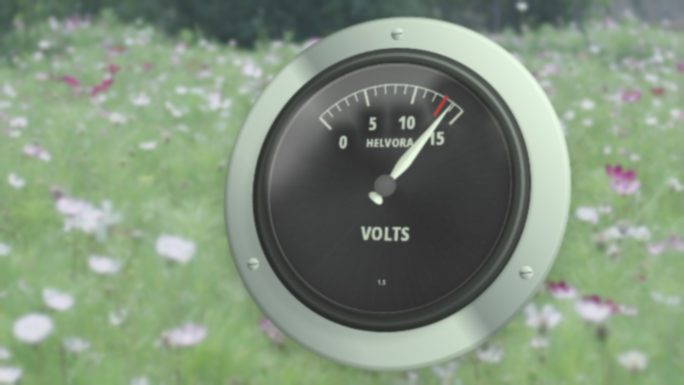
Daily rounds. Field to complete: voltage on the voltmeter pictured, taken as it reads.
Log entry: 14 V
